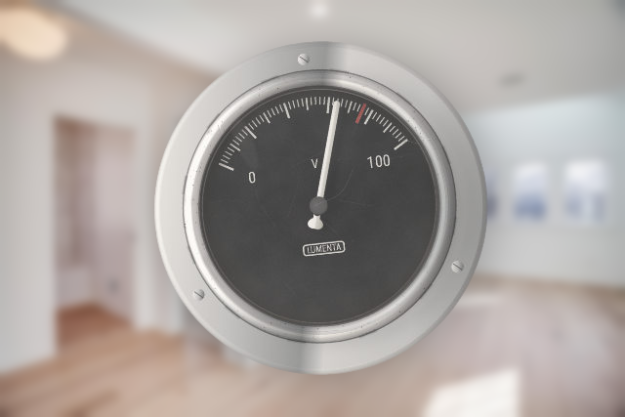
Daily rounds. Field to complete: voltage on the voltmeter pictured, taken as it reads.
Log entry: 64 V
